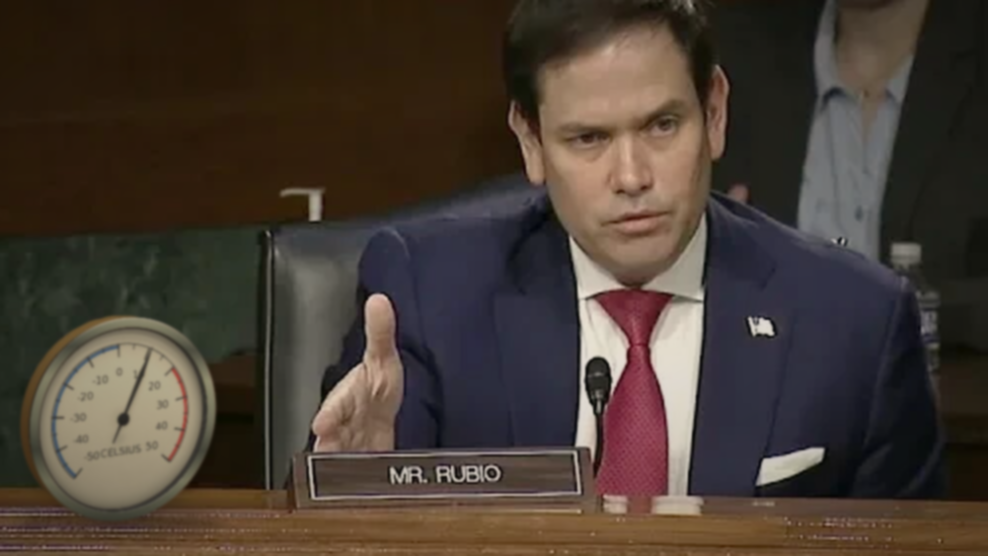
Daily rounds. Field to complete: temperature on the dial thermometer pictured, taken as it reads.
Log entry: 10 °C
